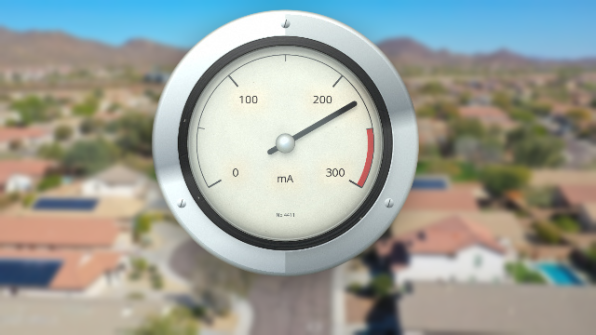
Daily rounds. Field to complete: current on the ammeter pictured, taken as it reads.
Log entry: 225 mA
